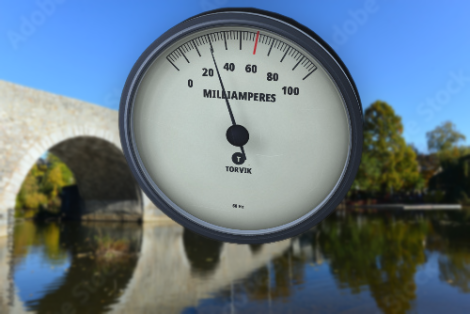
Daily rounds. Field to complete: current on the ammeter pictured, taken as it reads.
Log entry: 30 mA
